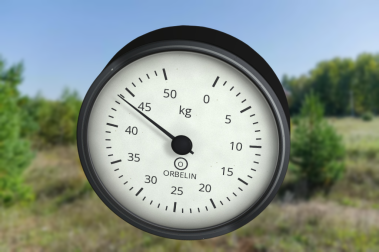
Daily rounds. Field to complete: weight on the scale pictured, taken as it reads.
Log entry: 44 kg
